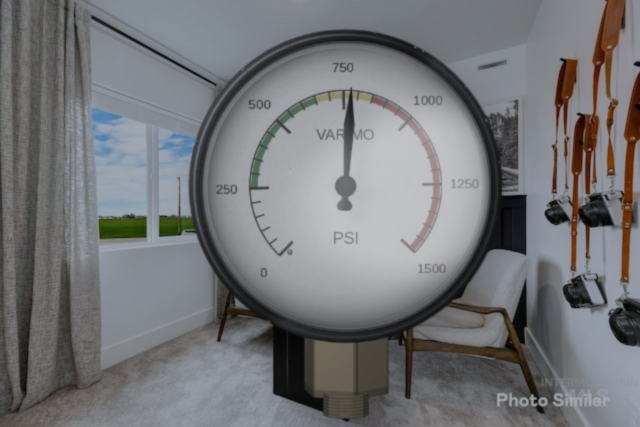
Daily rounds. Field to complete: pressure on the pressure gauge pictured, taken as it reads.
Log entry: 775 psi
